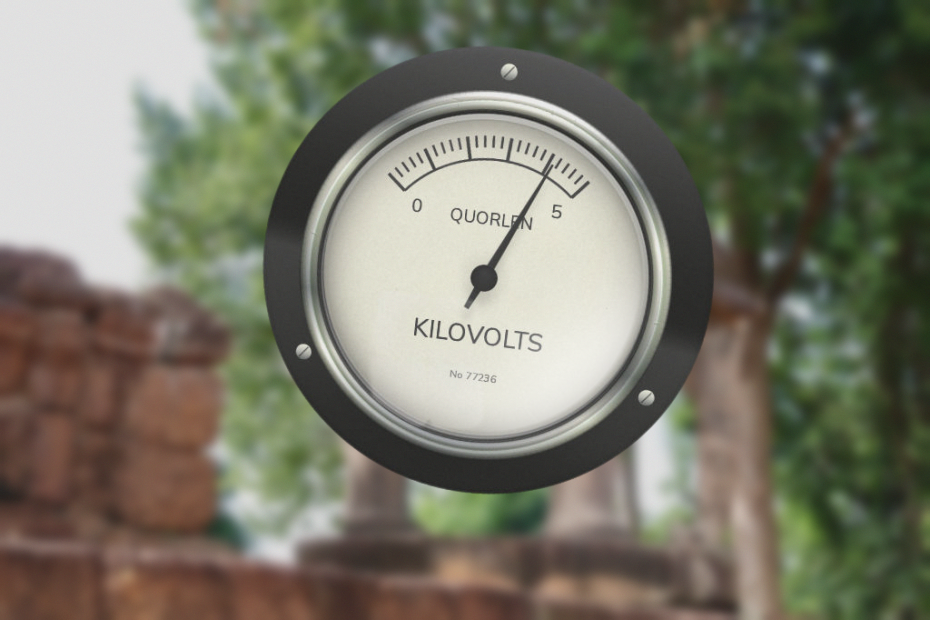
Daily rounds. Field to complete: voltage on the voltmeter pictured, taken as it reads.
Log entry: 4.1 kV
